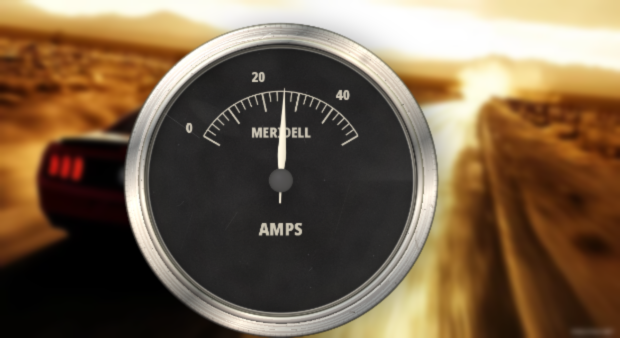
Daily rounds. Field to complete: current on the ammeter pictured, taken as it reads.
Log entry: 26 A
